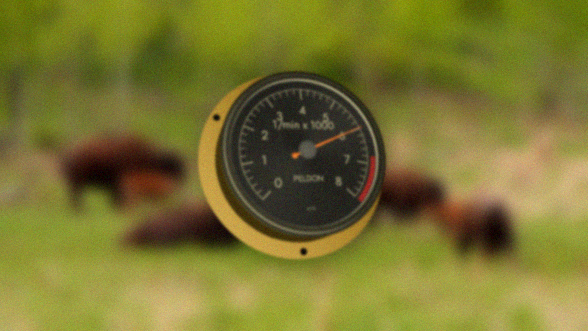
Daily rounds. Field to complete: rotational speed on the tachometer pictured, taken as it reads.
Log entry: 6000 rpm
